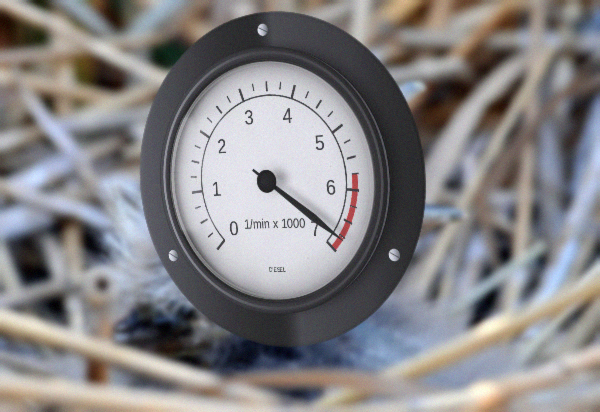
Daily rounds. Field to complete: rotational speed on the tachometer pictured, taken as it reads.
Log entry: 6750 rpm
